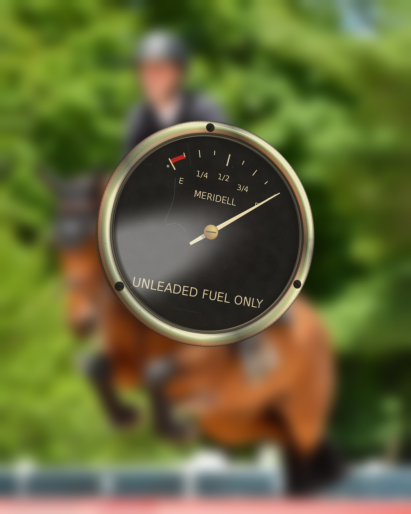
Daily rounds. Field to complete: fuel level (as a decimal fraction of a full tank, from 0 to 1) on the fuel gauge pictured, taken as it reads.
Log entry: 1
